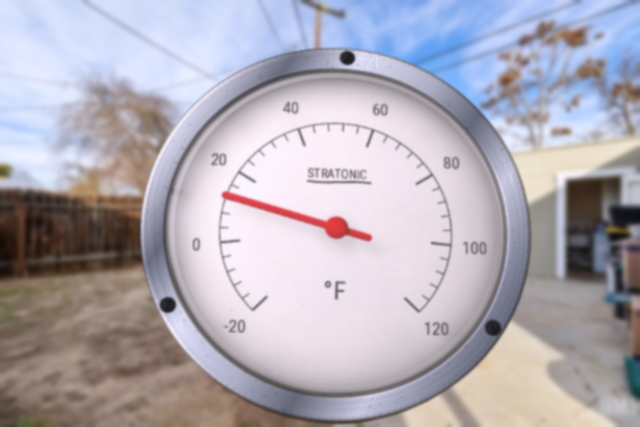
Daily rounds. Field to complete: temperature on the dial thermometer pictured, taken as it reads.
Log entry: 12 °F
